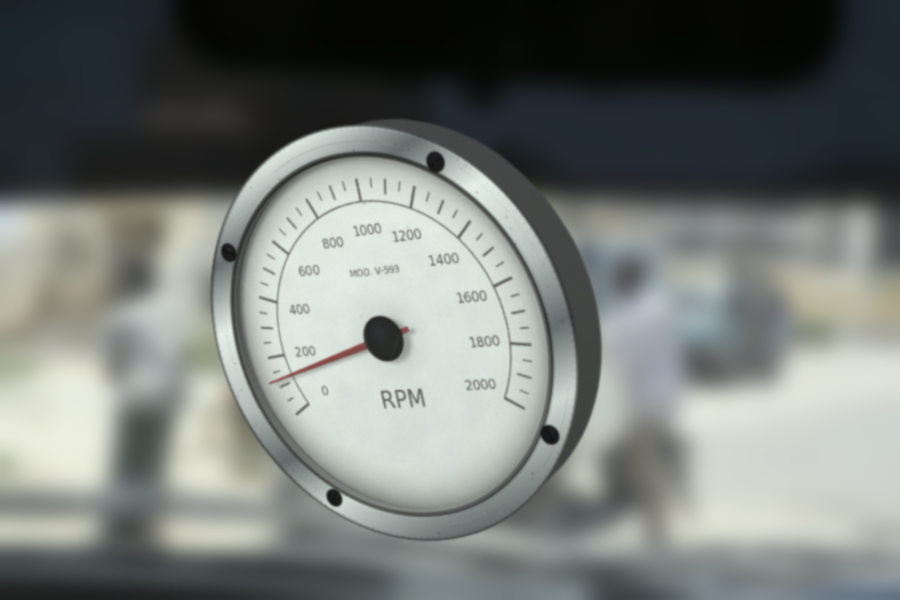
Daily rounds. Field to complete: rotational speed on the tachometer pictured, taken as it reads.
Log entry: 125 rpm
